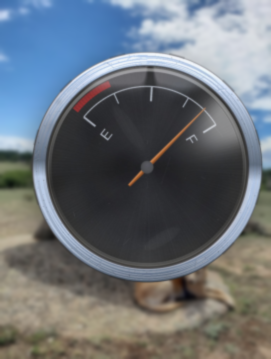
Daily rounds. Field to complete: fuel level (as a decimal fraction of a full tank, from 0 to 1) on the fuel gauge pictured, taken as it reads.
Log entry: 0.875
